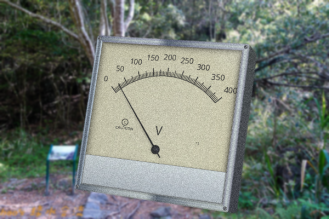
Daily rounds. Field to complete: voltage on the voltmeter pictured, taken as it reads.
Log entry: 25 V
